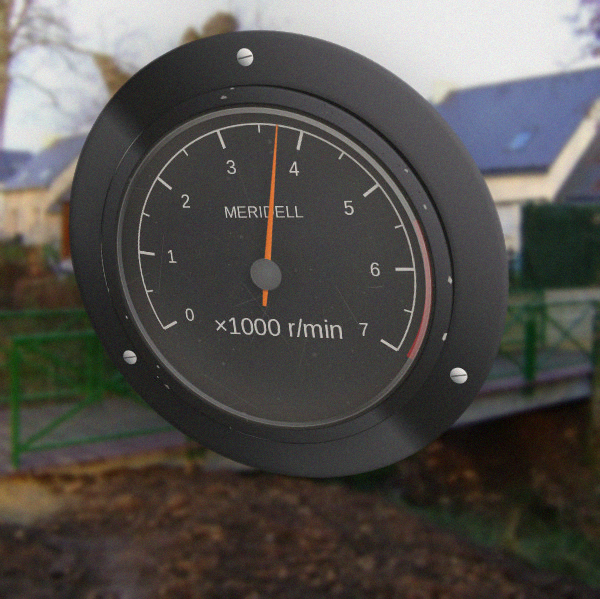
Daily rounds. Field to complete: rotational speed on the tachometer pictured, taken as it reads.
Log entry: 3750 rpm
